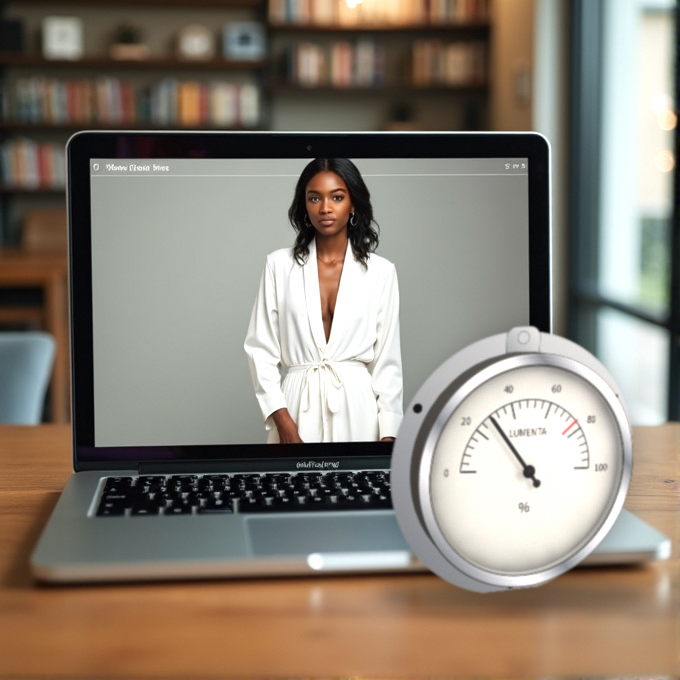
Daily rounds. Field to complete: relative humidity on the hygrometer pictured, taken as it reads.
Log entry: 28 %
